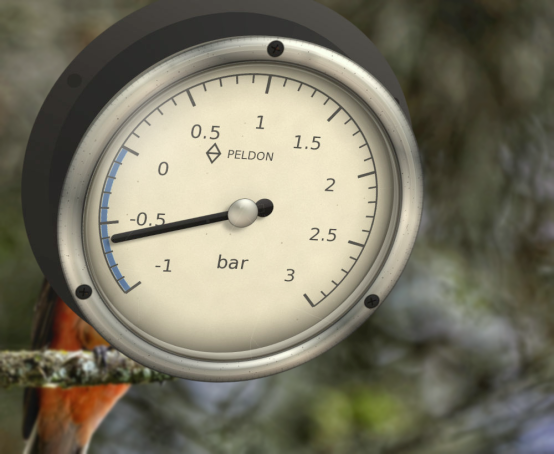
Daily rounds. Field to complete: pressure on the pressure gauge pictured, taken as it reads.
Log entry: -0.6 bar
